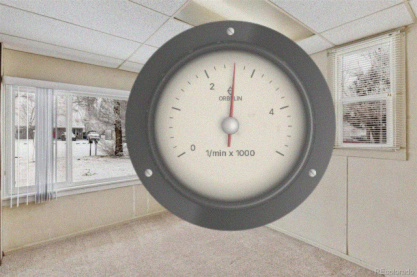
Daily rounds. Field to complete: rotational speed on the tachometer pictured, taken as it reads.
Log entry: 2600 rpm
